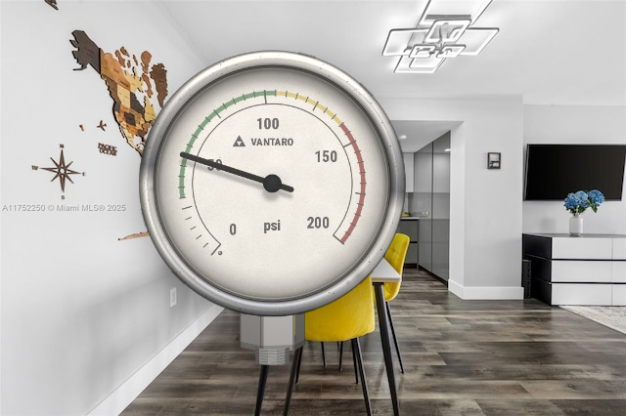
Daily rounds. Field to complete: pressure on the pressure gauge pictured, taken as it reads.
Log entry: 50 psi
